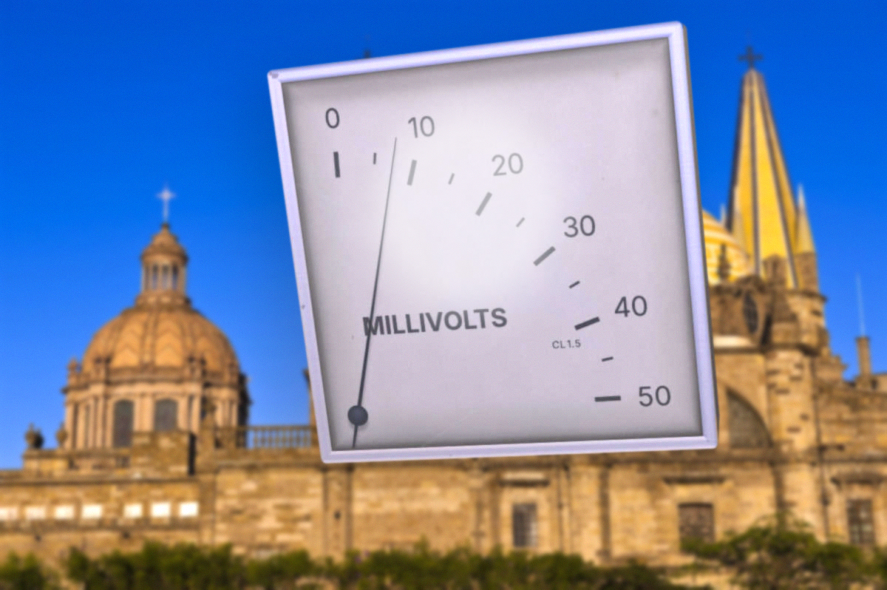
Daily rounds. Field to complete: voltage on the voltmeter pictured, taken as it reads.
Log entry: 7.5 mV
